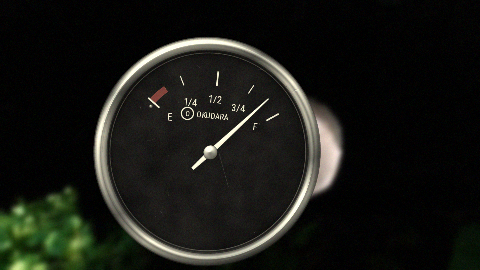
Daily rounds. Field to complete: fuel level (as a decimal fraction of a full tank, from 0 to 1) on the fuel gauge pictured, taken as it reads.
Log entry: 0.875
